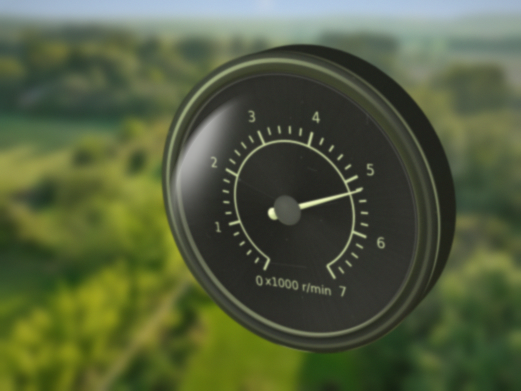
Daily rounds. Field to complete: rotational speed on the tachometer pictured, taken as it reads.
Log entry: 5200 rpm
